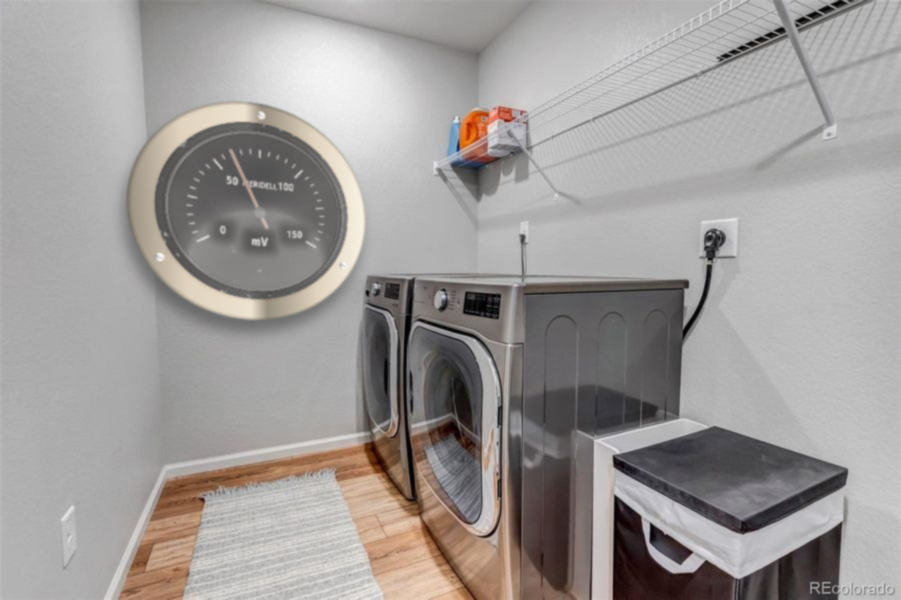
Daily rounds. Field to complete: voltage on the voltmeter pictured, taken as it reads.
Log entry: 60 mV
